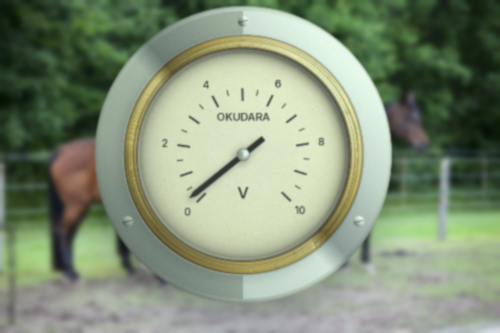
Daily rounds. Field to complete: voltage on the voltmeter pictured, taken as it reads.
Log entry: 0.25 V
